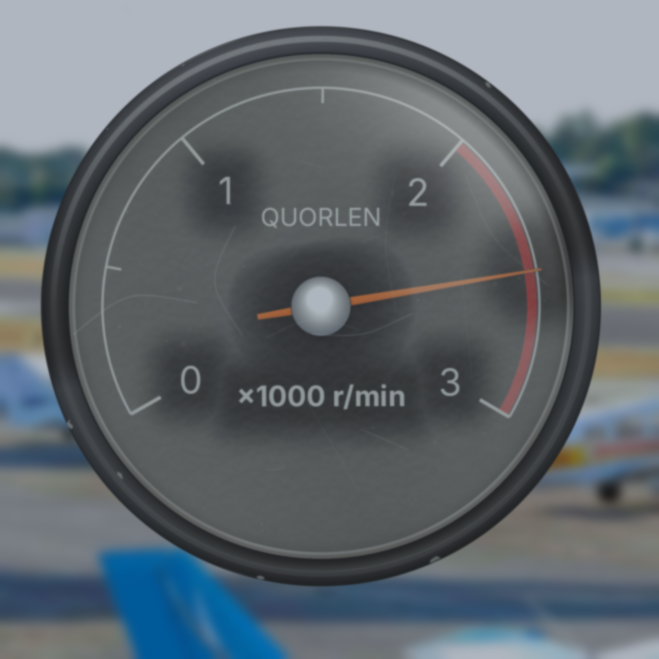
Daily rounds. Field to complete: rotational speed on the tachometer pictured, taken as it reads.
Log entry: 2500 rpm
